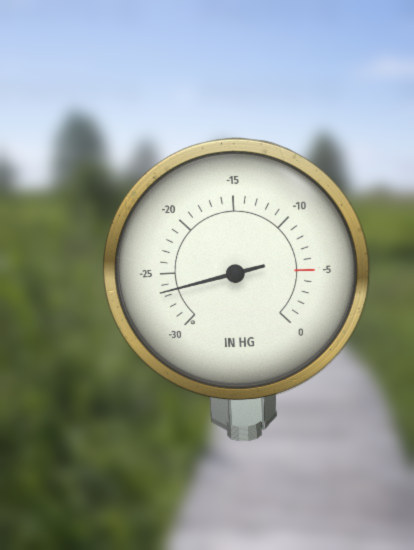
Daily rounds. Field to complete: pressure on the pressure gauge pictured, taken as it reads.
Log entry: -26.5 inHg
